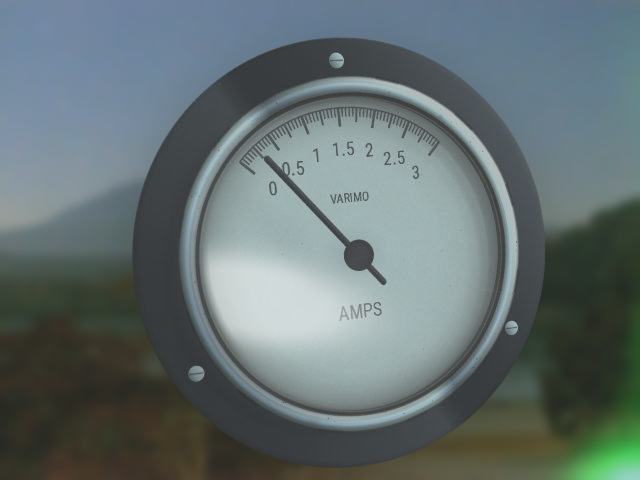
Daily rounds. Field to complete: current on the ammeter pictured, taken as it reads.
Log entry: 0.25 A
